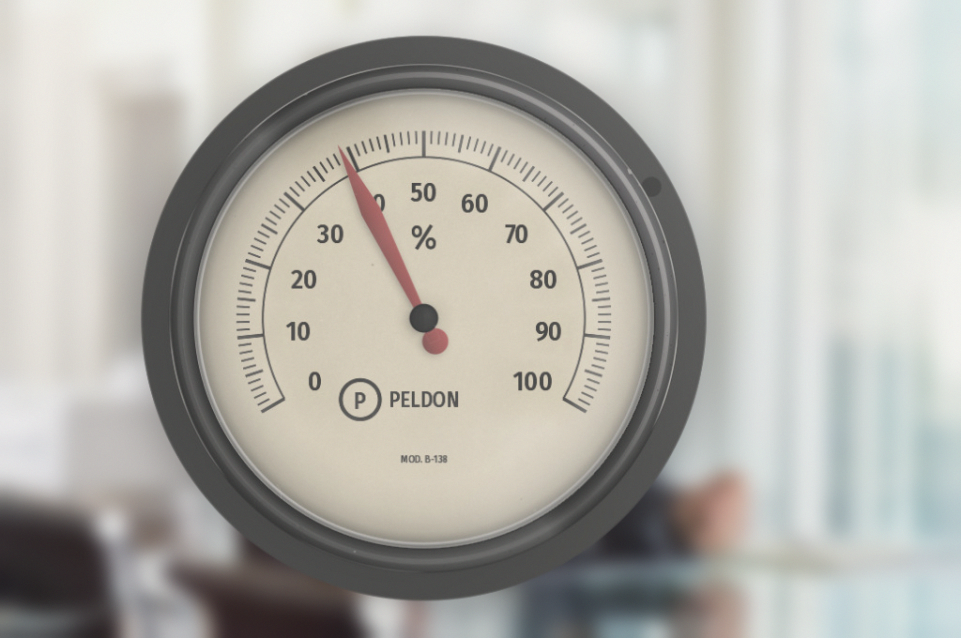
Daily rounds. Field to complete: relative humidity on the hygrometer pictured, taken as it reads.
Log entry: 39 %
